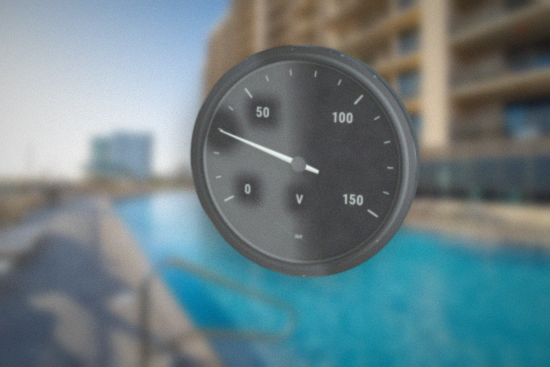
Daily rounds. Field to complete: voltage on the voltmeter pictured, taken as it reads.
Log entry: 30 V
